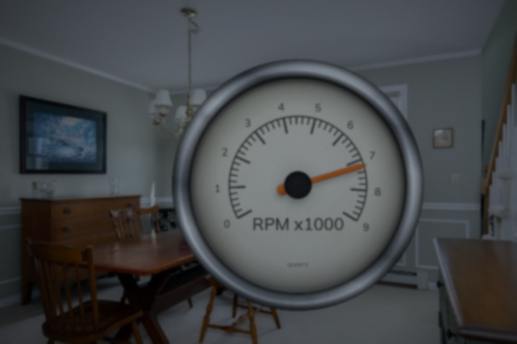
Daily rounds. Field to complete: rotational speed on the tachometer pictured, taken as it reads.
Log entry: 7200 rpm
